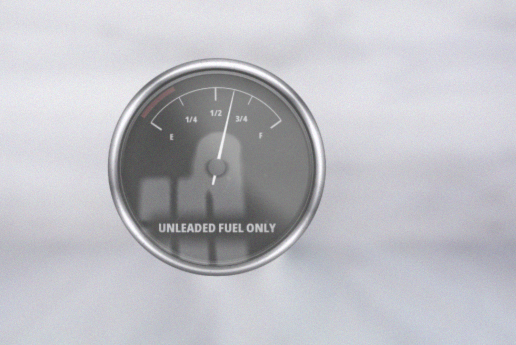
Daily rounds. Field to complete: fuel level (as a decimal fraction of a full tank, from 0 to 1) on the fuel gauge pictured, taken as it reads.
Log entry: 0.625
